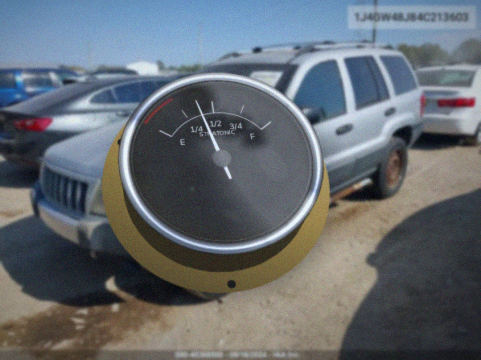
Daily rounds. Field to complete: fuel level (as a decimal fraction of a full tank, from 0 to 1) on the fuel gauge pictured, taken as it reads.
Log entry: 0.375
